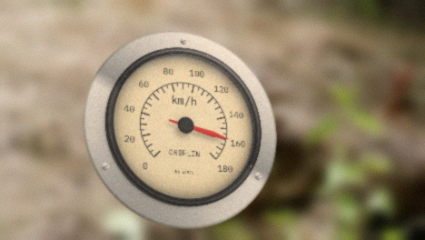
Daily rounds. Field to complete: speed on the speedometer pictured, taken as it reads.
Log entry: 160 km/h
